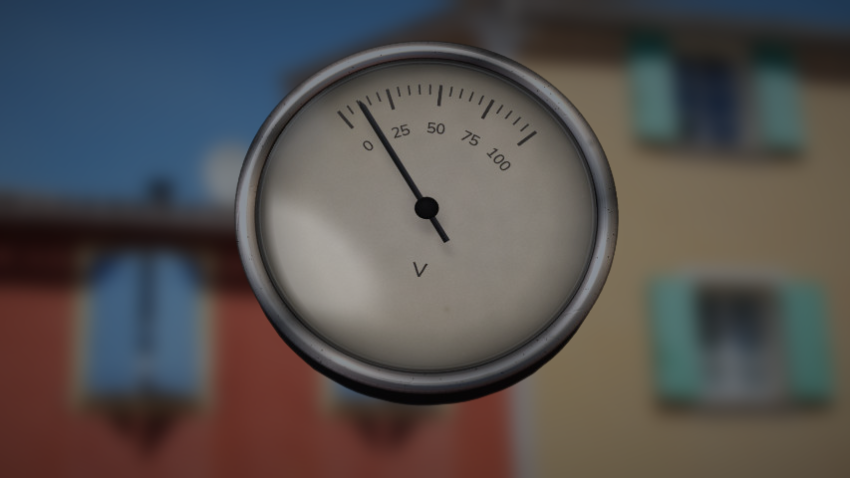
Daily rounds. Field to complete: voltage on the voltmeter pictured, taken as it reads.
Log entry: 10 V
